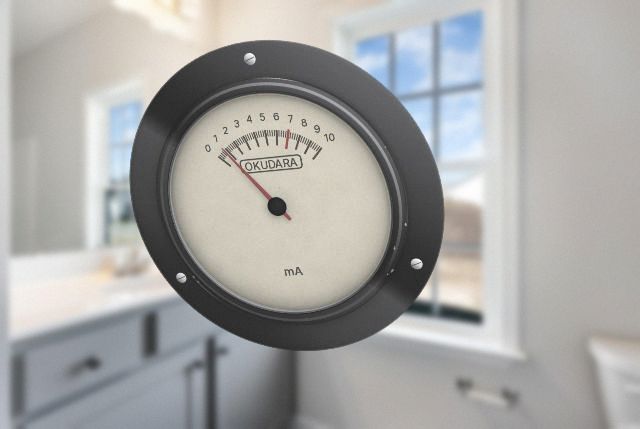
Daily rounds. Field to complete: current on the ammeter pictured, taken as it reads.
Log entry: 1 mA
